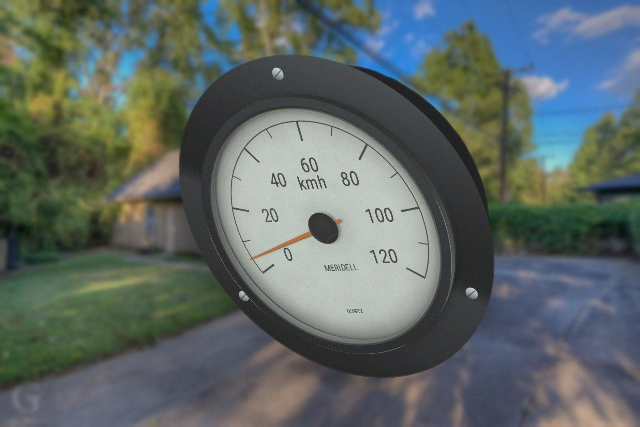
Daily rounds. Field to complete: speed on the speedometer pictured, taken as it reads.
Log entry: 5 km/h
